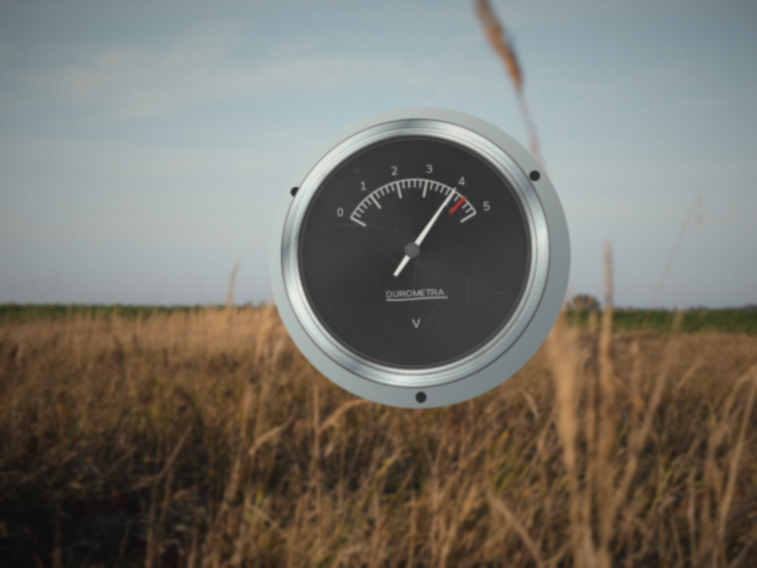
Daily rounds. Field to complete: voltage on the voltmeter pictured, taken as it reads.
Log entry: 4 V
